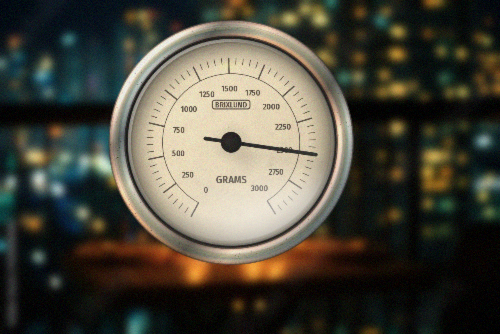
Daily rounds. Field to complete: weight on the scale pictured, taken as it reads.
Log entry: 2500 g
